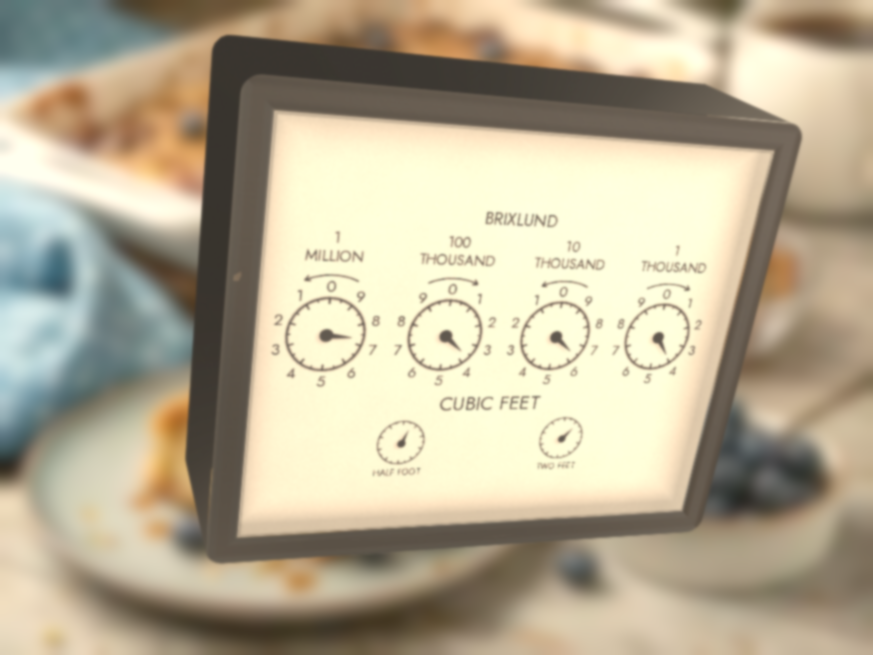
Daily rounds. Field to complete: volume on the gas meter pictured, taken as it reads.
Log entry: 736400 ft³
